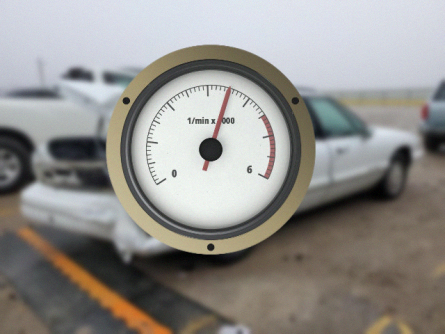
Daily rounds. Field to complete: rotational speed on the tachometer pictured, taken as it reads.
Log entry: 3500 rpm
